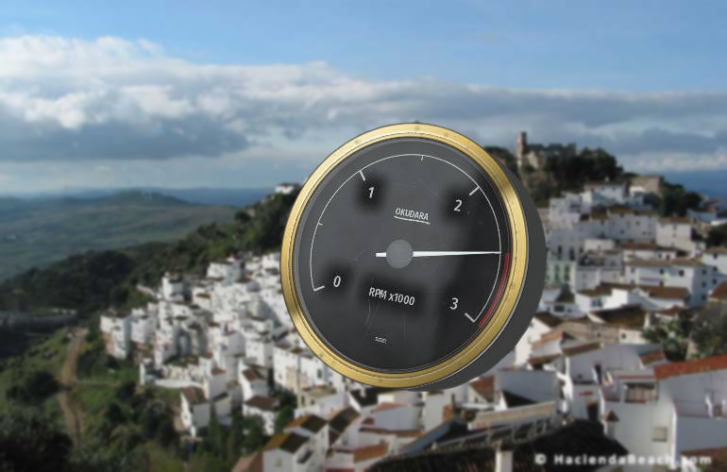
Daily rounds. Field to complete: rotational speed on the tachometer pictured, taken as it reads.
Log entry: 2500 rpm
